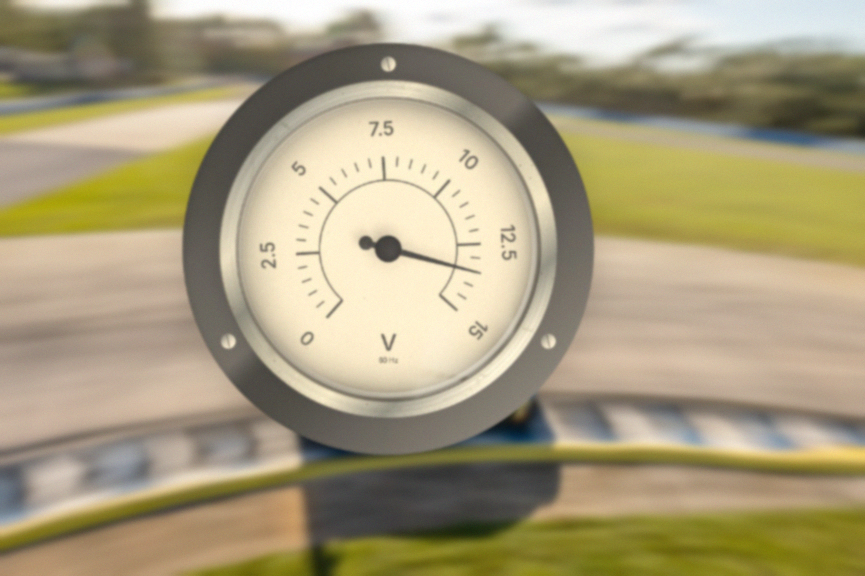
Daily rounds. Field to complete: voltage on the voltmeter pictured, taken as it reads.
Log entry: 13.5 V
